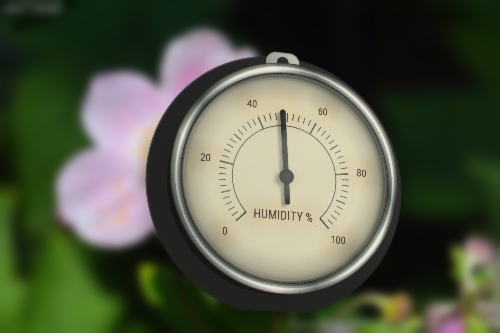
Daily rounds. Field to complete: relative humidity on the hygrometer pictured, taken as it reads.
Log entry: 48 %
